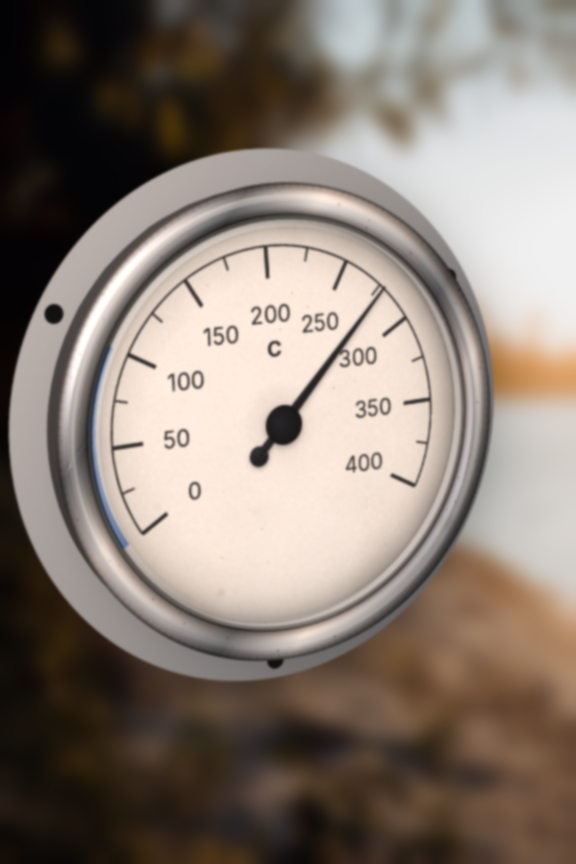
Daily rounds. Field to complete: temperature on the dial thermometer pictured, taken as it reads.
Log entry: 275 °C
